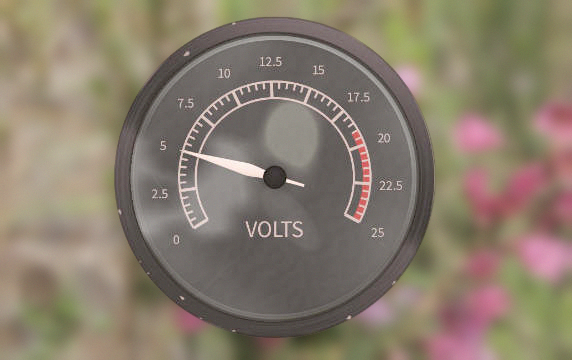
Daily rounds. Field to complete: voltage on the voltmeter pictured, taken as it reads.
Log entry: 5 V
